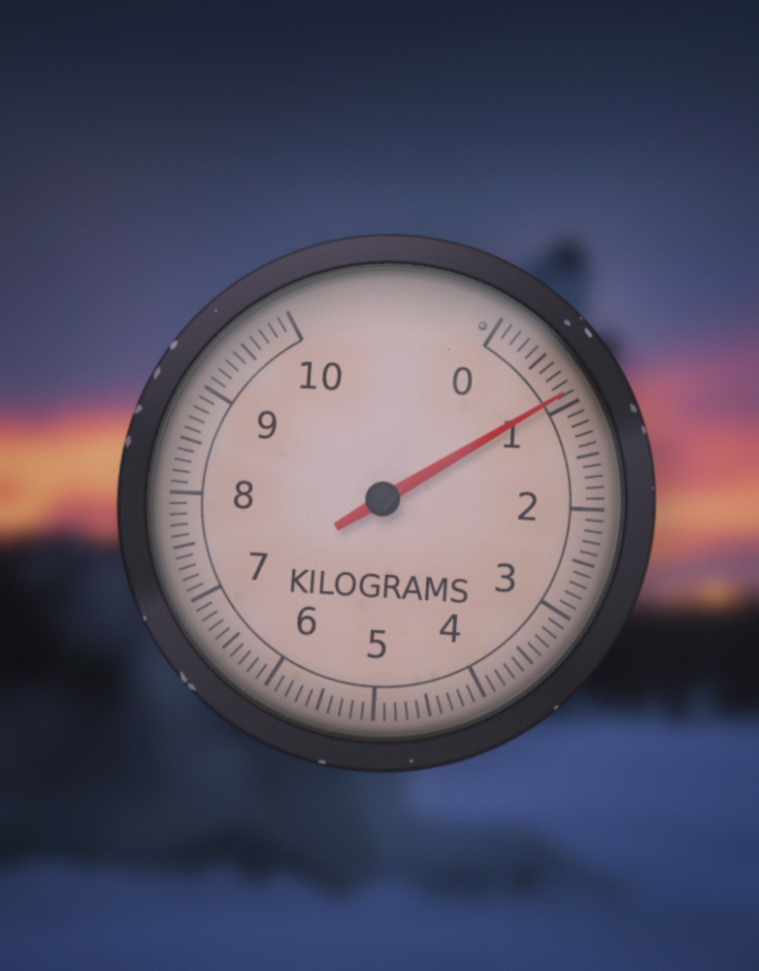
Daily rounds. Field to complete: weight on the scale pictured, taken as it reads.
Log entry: 0.9 kg
